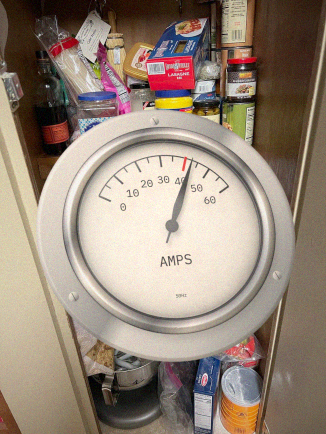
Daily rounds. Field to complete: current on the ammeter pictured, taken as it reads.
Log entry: 42.5 A
